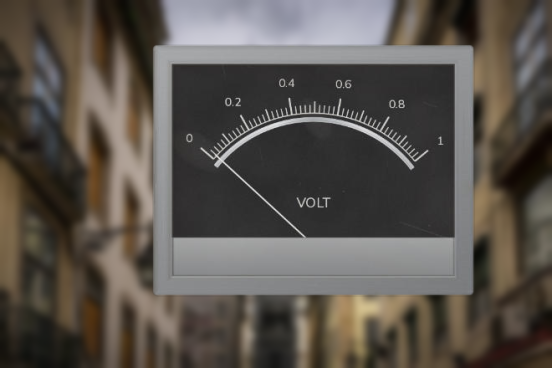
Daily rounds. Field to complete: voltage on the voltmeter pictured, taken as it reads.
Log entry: 0.02 V
